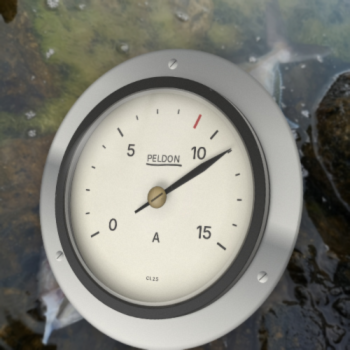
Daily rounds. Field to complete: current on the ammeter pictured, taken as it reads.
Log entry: 11 A
